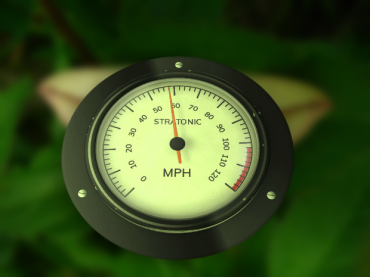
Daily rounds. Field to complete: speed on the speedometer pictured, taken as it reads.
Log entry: 58 mph
